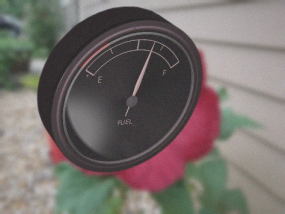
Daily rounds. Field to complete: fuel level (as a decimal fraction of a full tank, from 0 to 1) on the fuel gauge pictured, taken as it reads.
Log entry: 0.625
